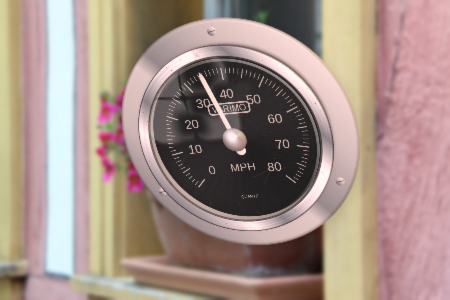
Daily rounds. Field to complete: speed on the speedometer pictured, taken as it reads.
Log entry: 35 mph
